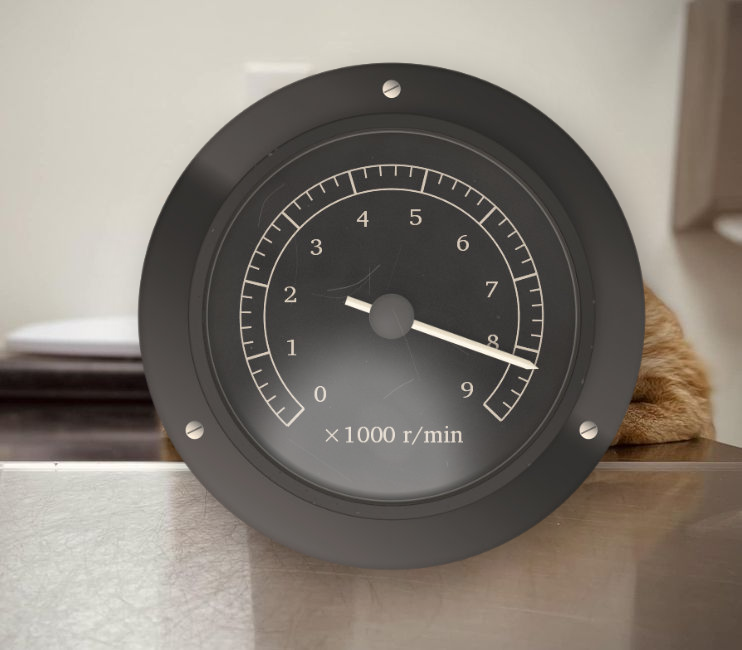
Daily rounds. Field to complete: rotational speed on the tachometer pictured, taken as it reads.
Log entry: 8200 rpm
